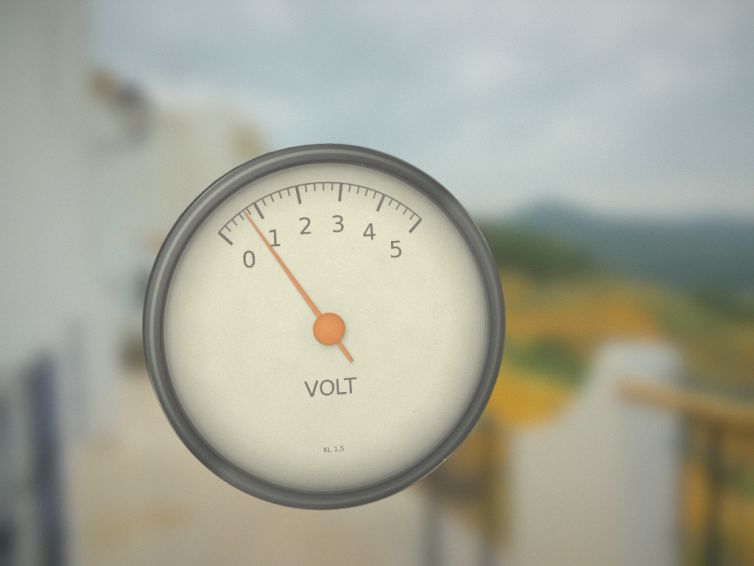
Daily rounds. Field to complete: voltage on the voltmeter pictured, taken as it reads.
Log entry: 0.7 V
